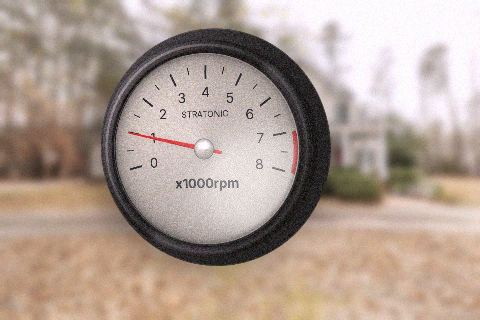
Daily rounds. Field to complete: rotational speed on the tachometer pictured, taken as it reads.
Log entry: 1000 rpm
